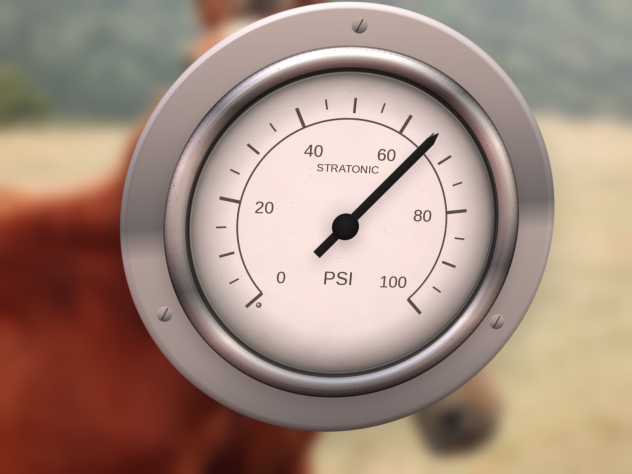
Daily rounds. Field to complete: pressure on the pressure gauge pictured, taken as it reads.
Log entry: 65 psi
